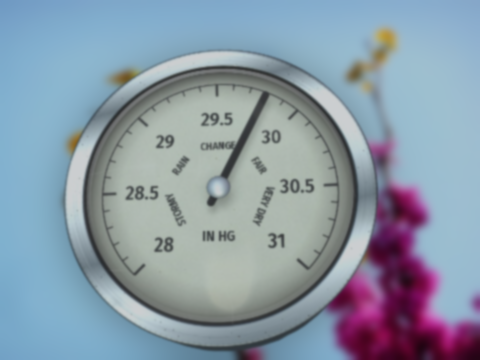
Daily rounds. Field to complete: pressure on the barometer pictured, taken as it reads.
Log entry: 29.8 inHg
